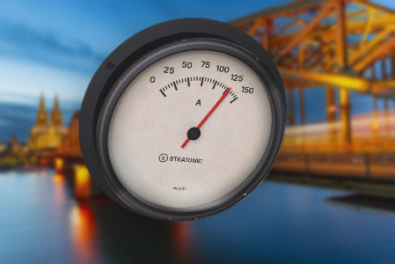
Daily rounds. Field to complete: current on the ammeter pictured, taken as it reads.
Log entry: 125 A
